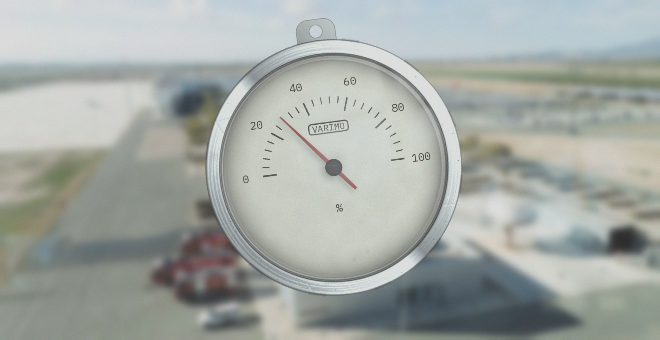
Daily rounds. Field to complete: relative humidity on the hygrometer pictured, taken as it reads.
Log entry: 28 %
